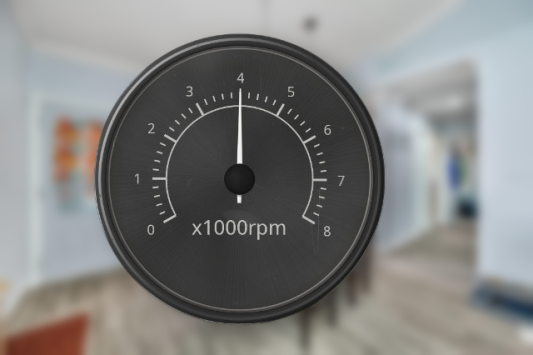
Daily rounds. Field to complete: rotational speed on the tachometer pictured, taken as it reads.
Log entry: 4000 rpm
